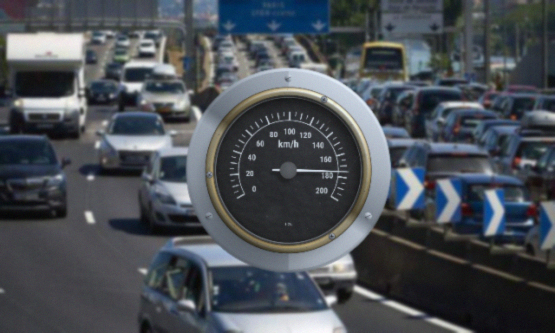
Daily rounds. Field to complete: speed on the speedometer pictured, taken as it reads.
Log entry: 175 km/h
